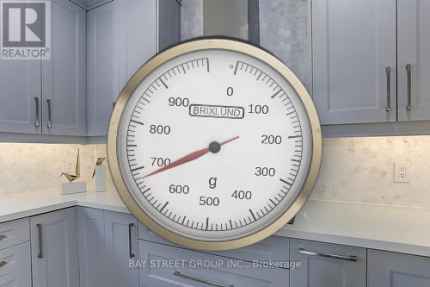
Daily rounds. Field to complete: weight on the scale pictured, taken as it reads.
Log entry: 680 g
